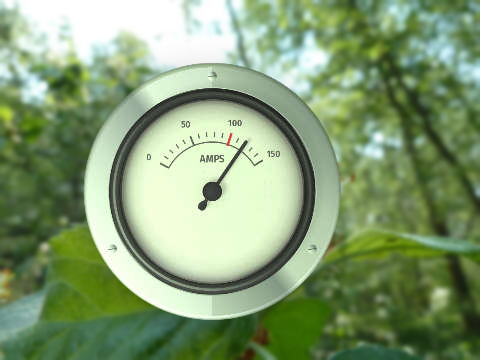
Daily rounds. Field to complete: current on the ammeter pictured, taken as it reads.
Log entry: 120 A
